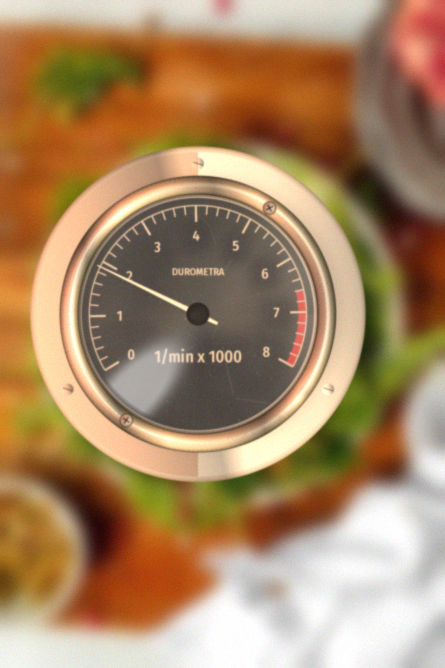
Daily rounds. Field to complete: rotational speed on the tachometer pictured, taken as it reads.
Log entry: 1900 rpm
